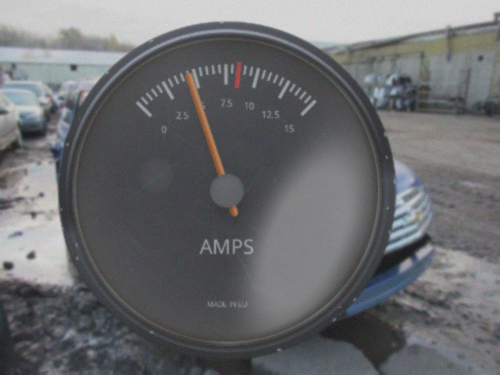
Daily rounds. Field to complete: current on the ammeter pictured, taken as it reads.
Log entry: 4.5 A
